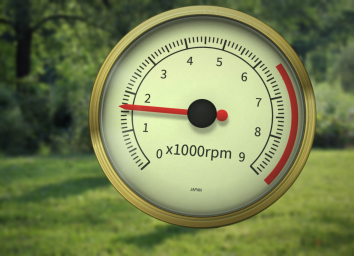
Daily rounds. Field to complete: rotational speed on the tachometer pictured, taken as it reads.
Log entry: 1600 rpm
